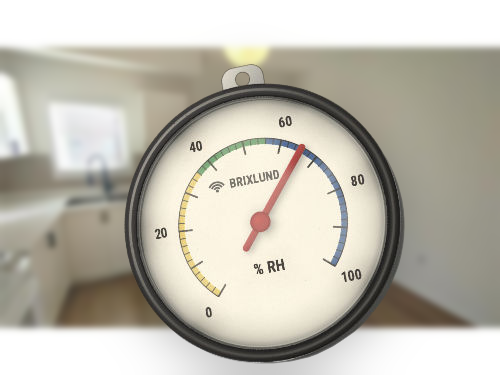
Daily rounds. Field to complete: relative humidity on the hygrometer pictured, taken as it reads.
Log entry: 66 %
